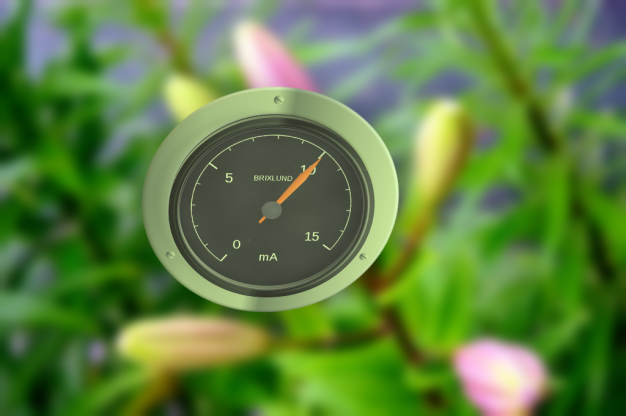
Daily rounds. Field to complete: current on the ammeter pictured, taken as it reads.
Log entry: 10 mA
